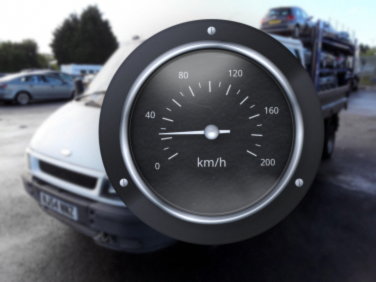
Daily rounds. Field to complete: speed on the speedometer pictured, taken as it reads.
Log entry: 25 km/h
